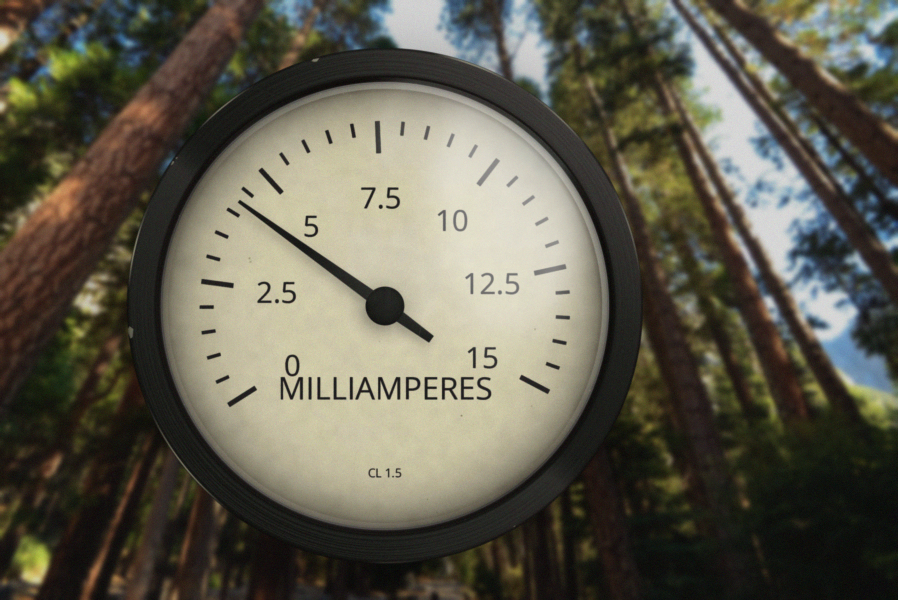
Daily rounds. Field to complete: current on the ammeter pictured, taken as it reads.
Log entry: 4.25 mA
